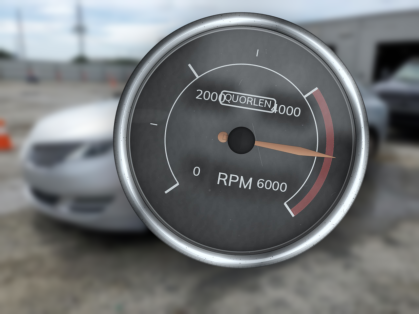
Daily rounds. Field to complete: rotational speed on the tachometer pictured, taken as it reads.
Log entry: 5000 rpm
